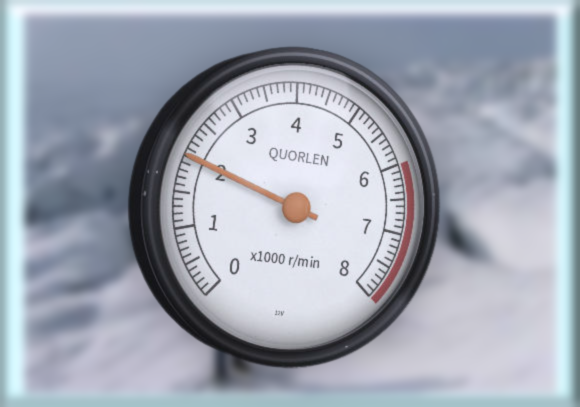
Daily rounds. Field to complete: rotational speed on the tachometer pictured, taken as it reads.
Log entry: 2000 rpm
